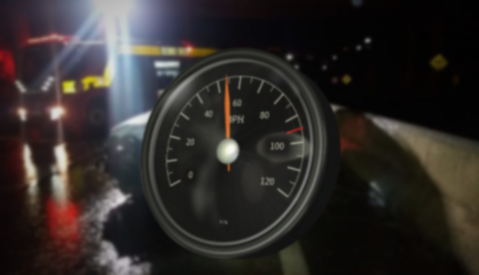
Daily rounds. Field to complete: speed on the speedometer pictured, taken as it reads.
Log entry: 55 mph
